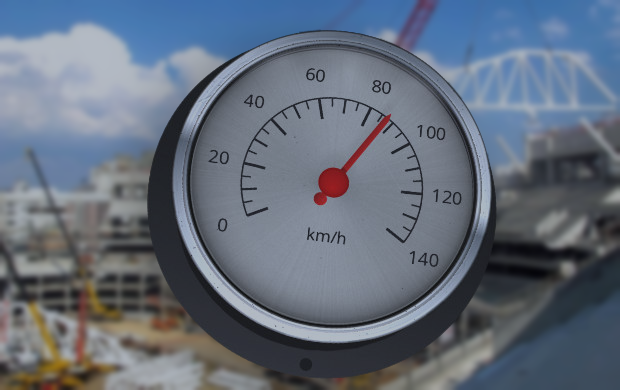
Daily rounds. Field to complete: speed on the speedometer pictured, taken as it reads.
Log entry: 87.5 km/h
